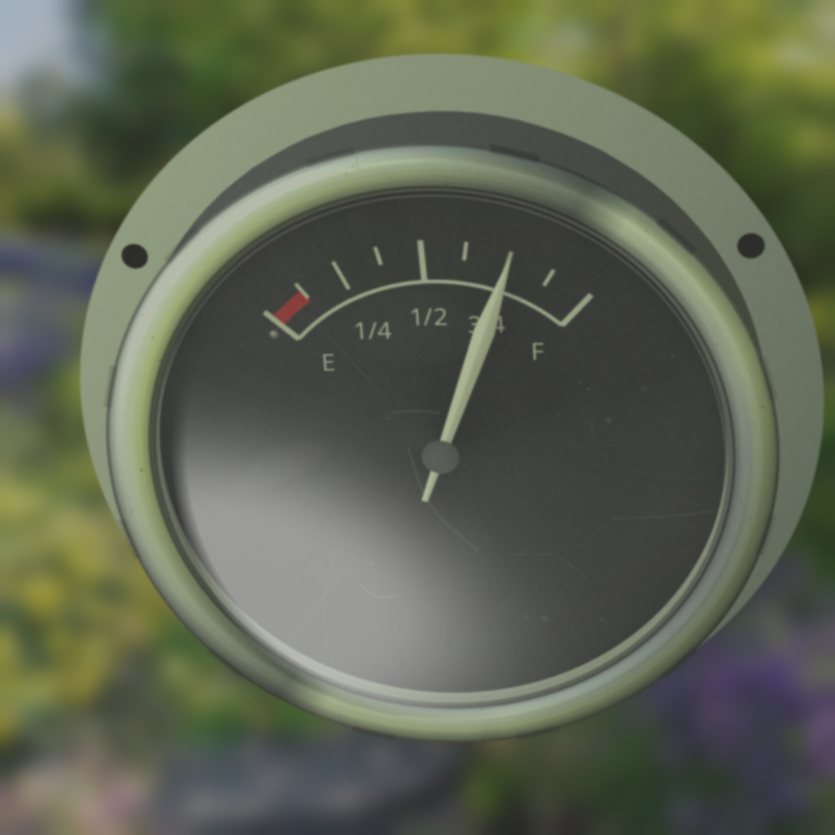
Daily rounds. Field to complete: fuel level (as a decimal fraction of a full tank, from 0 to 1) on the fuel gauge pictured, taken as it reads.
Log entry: 0.75
